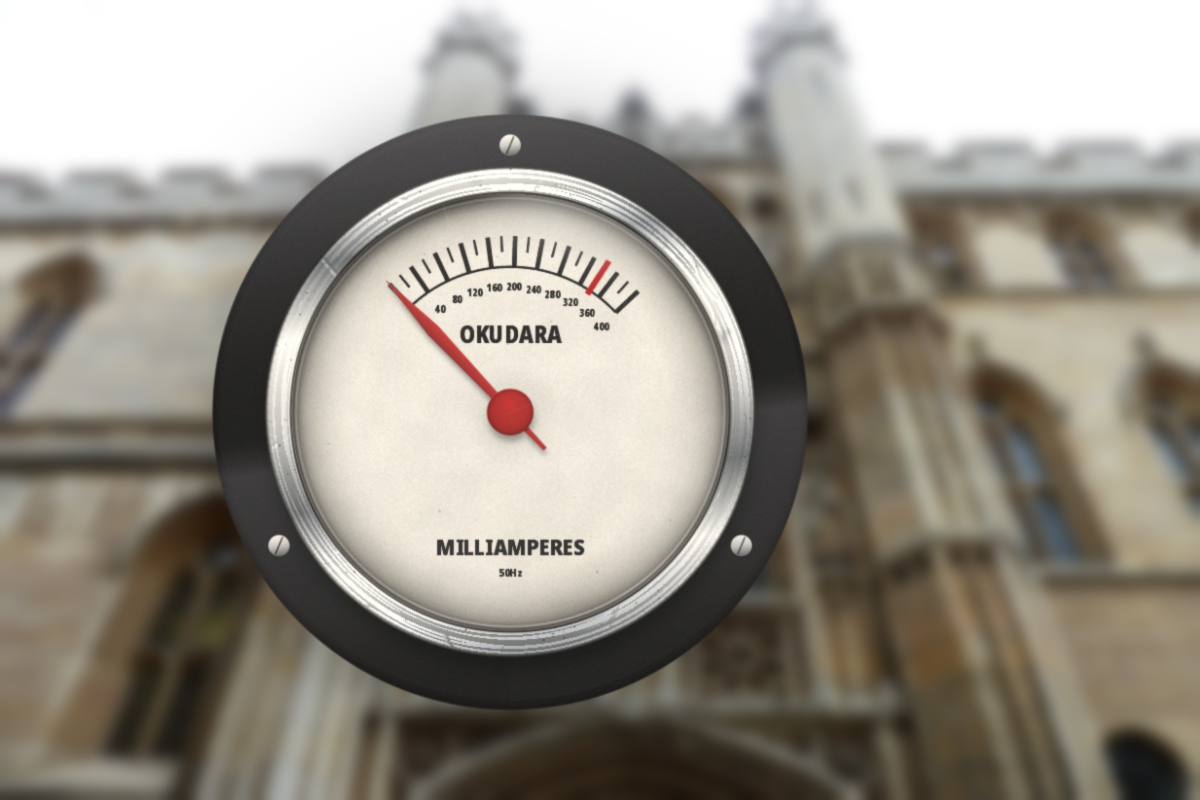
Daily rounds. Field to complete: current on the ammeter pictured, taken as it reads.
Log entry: 0 mA
